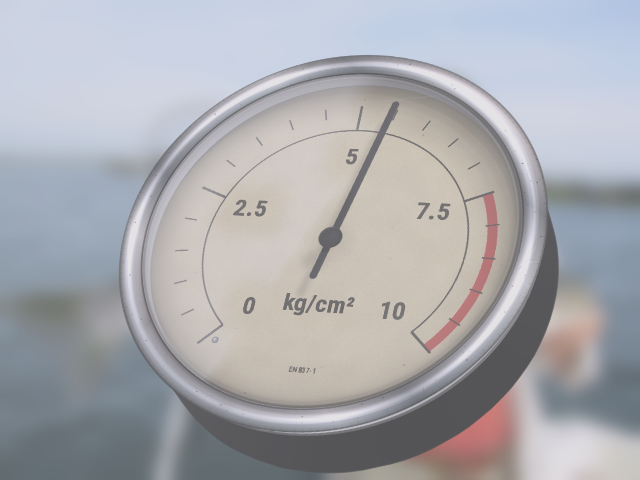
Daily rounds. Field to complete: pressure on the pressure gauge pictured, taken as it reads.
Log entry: 5.5 kg/cm²
